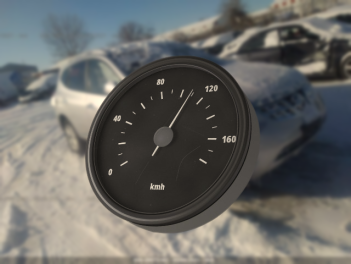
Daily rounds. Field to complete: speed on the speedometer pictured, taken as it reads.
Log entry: 110 km/h
